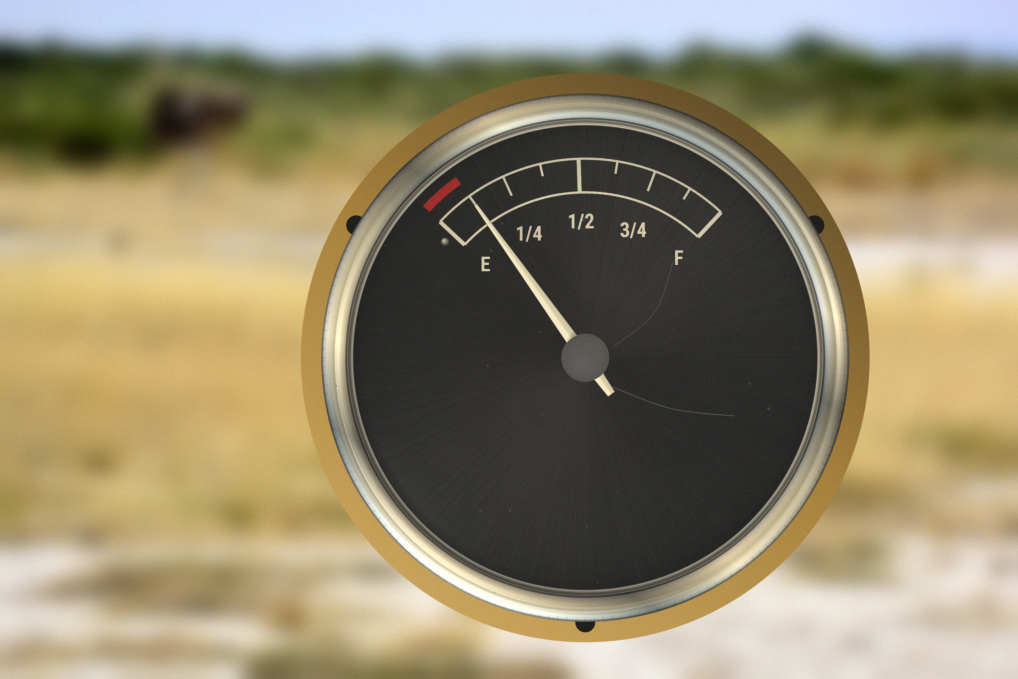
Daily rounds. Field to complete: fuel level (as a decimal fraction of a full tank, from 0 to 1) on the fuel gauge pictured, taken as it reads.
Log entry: 0.125
